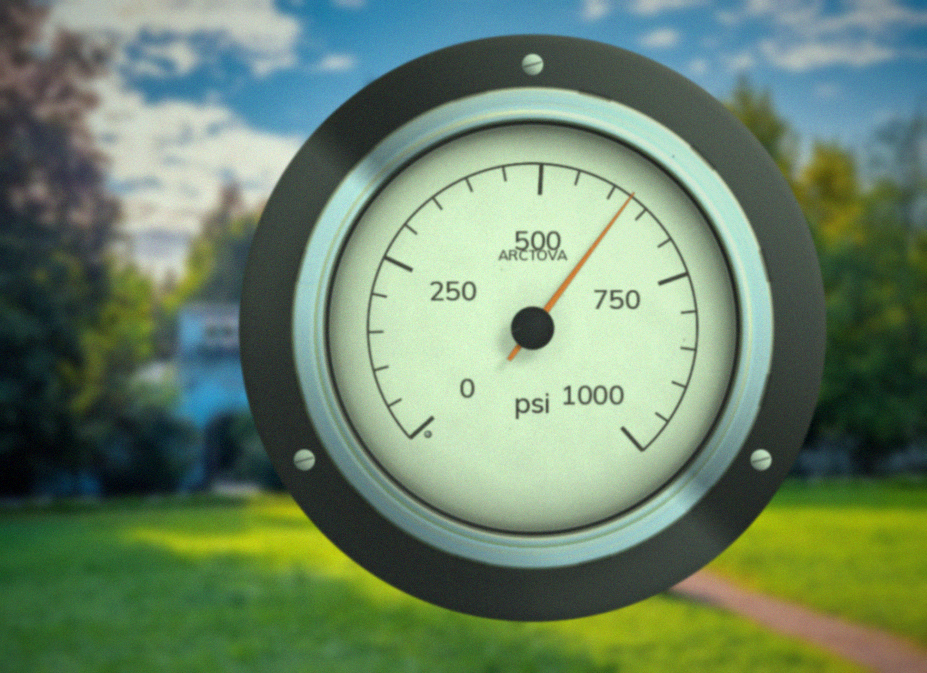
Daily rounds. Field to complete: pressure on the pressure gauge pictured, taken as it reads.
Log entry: 625 psi
